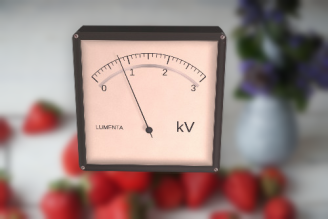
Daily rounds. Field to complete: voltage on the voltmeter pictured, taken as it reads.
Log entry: 0.8 kV
